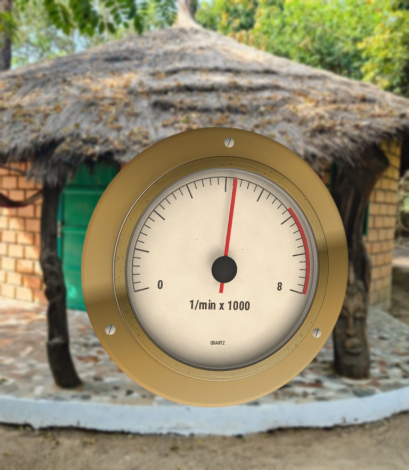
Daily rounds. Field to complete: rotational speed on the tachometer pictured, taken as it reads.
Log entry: 4200 rpm
